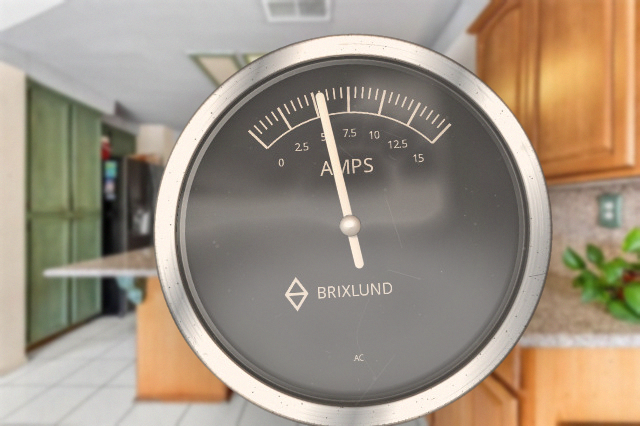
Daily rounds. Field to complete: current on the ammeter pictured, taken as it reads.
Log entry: 5.5 A
